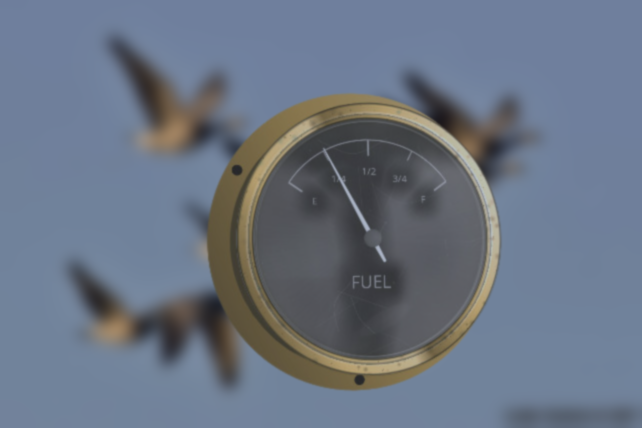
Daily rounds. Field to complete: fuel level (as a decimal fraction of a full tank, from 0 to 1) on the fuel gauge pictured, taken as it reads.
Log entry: 0.25
